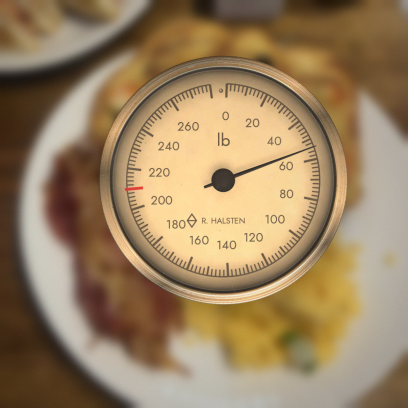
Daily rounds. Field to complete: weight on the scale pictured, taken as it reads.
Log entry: 54 lb
